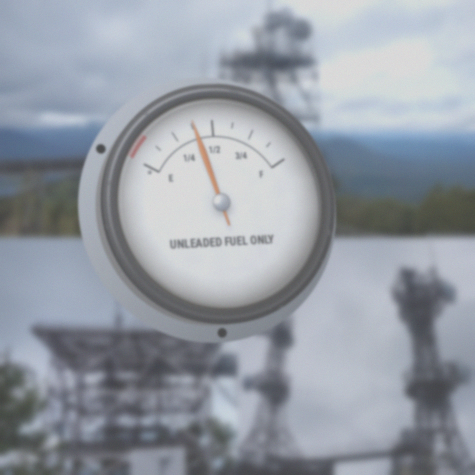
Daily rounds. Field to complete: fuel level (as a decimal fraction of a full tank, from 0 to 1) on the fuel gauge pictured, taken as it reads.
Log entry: 0.375
